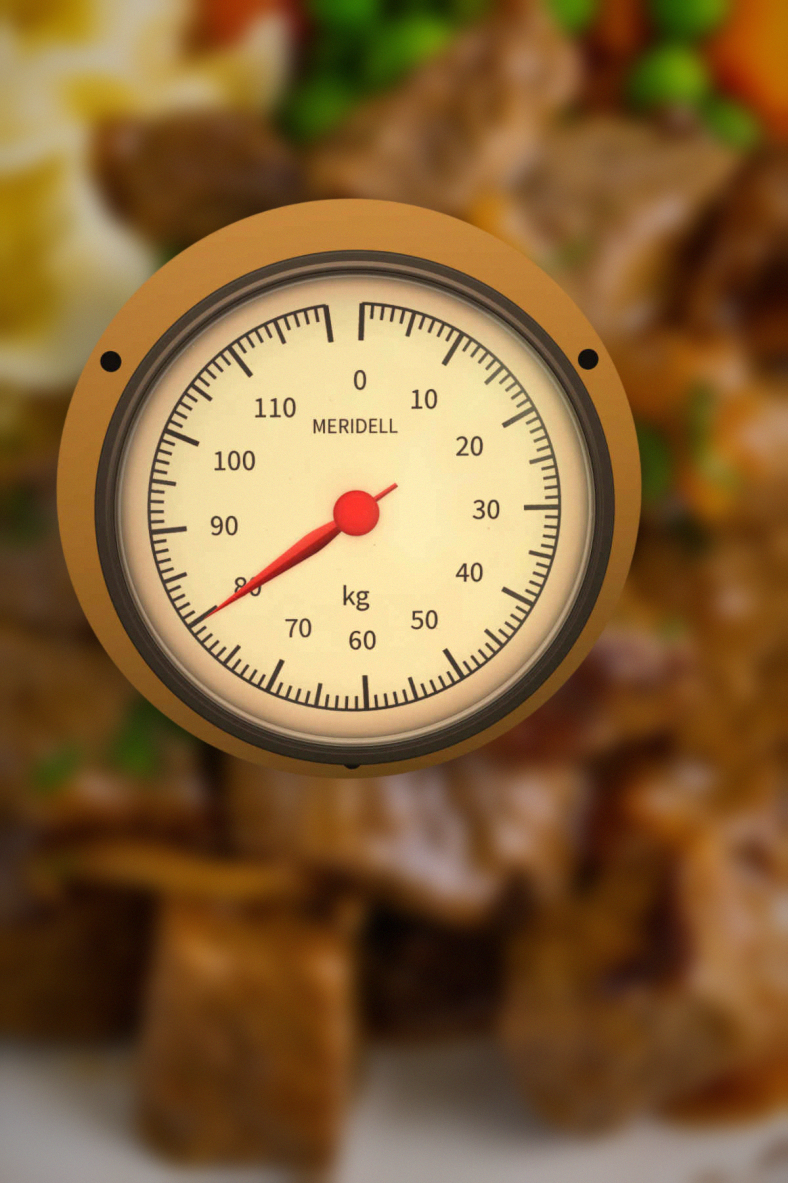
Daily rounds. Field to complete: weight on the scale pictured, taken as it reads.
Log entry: 80 kg
